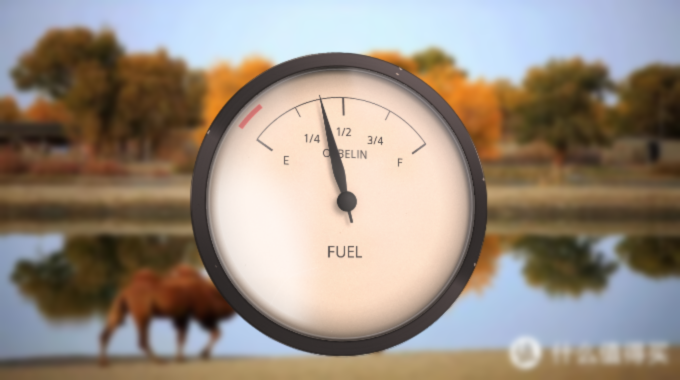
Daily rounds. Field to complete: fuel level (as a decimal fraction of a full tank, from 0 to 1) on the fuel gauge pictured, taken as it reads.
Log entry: 0.375
